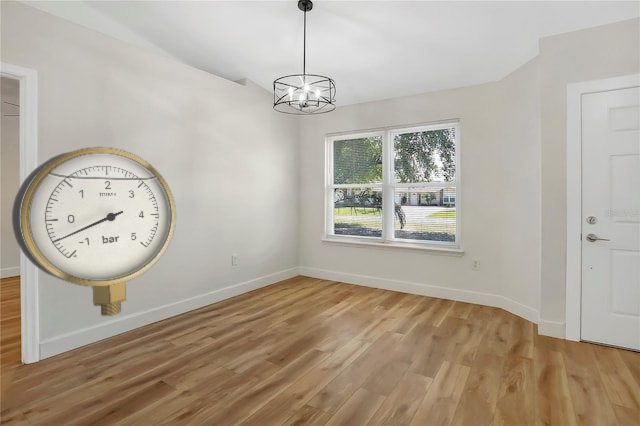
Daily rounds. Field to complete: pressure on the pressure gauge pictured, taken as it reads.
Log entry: -0.5 bar
